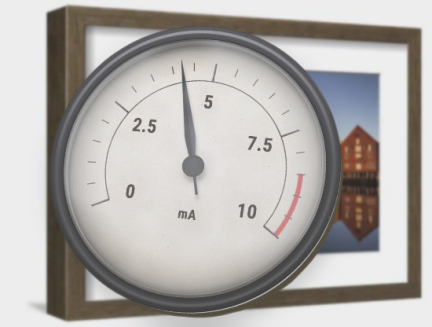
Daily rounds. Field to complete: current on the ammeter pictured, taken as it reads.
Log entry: 4.25 mA
